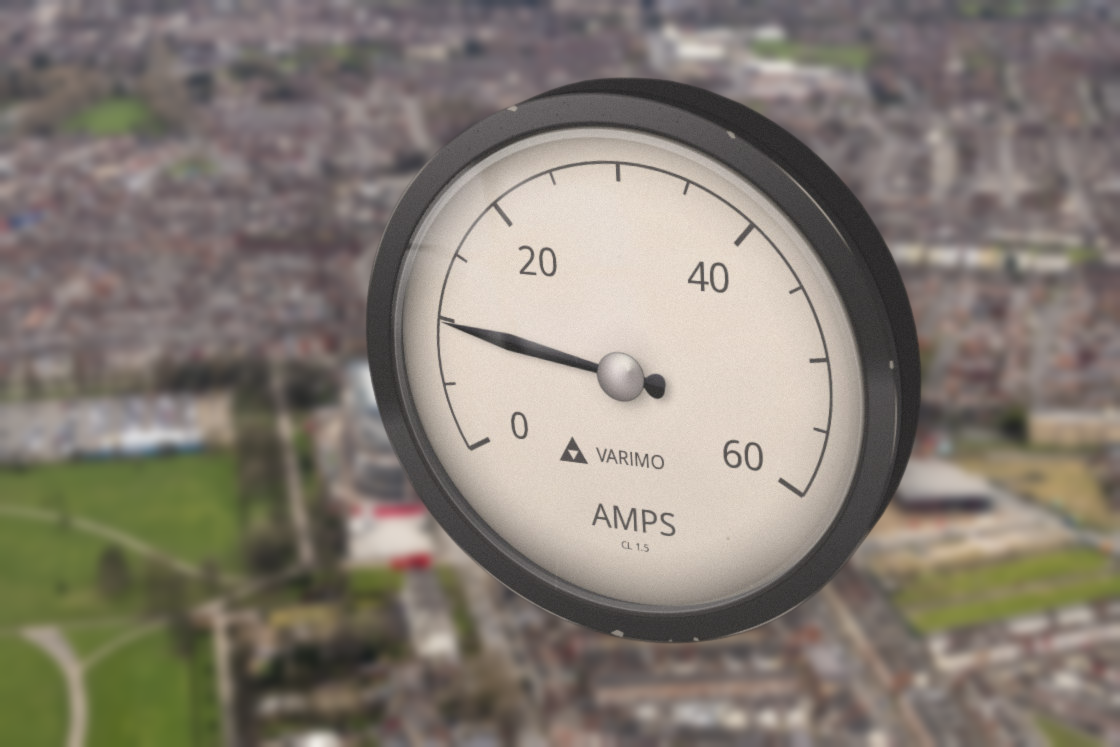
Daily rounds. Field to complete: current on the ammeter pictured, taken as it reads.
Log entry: 10 A
